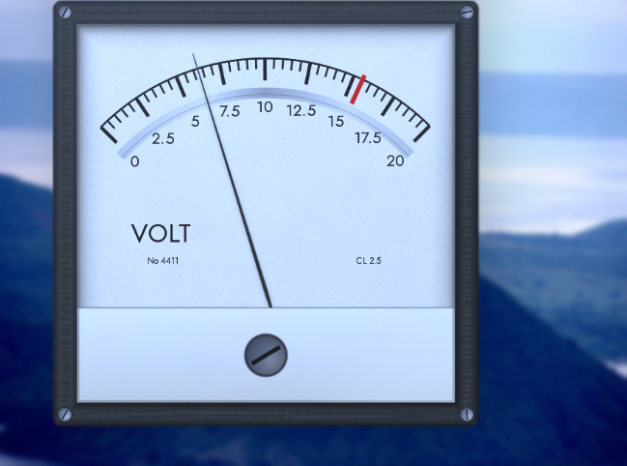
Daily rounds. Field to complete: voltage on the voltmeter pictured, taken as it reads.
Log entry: 6.25 V
